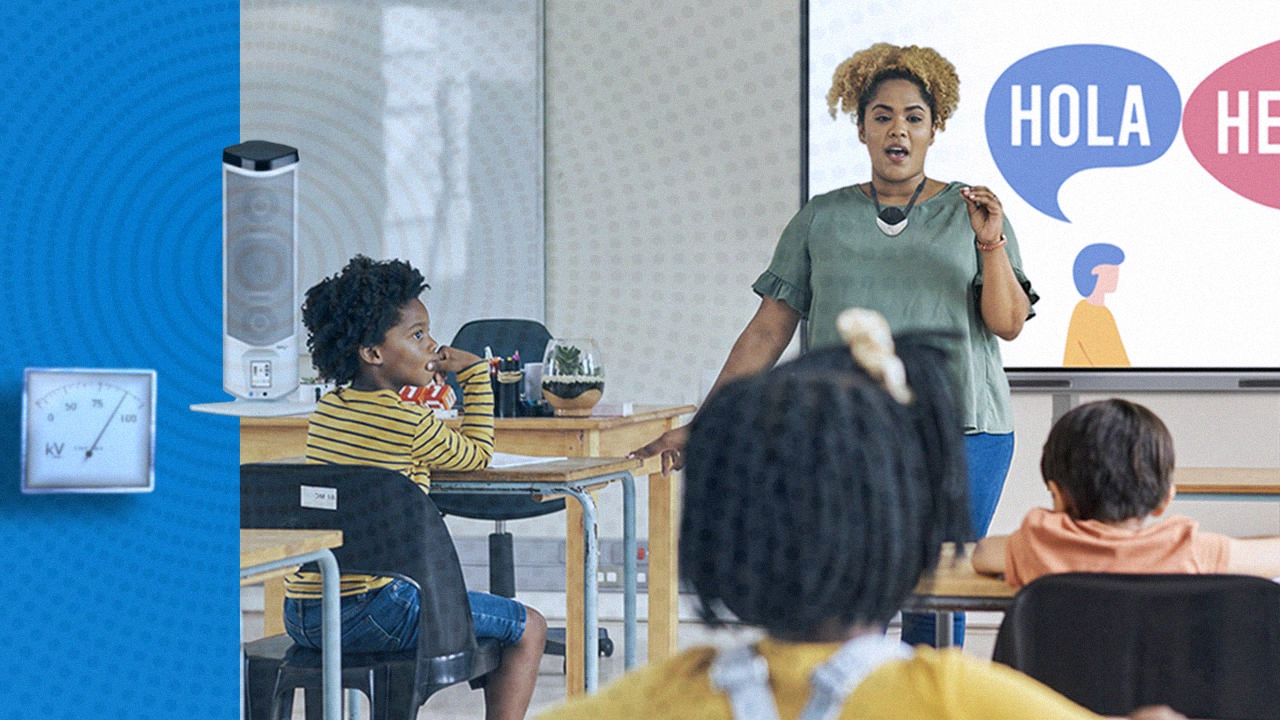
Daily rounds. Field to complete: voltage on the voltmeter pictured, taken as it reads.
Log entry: 90 kV
